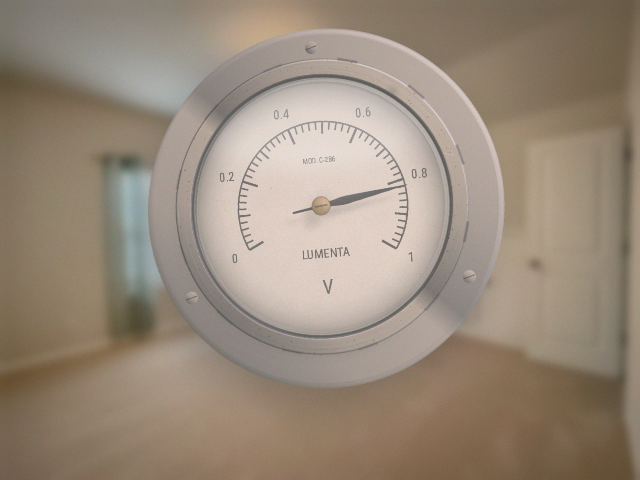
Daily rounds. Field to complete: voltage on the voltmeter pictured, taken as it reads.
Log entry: 0.82 V
